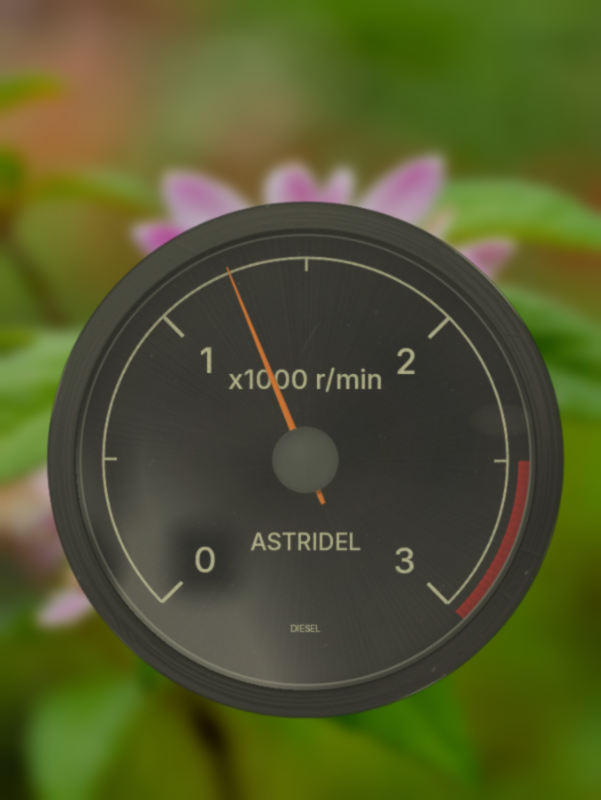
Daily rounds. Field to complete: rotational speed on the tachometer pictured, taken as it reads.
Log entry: 1250 rpm
